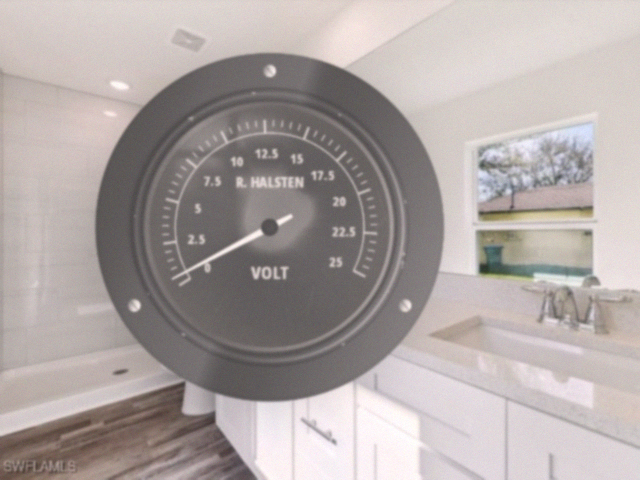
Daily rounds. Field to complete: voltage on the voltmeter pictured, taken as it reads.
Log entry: 0.5 V
